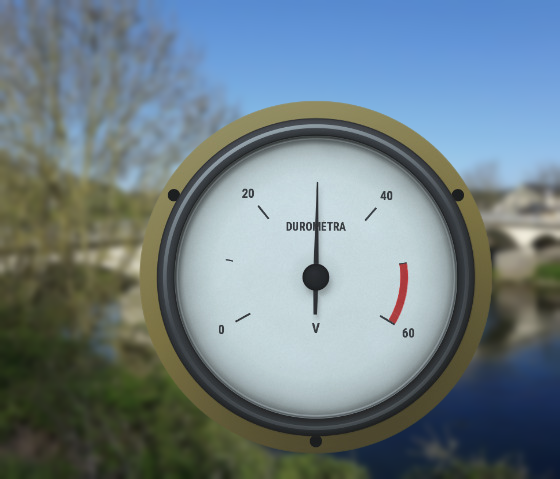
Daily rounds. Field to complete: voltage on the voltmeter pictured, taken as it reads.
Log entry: 30 V
